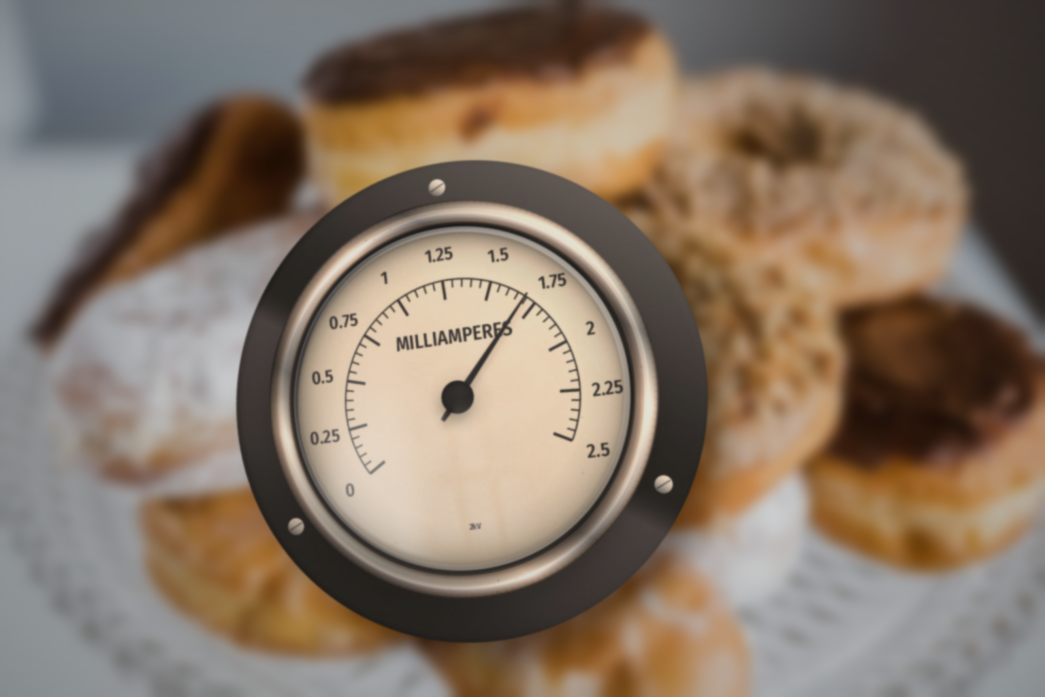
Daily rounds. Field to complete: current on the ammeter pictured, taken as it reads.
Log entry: 1.7 mA
